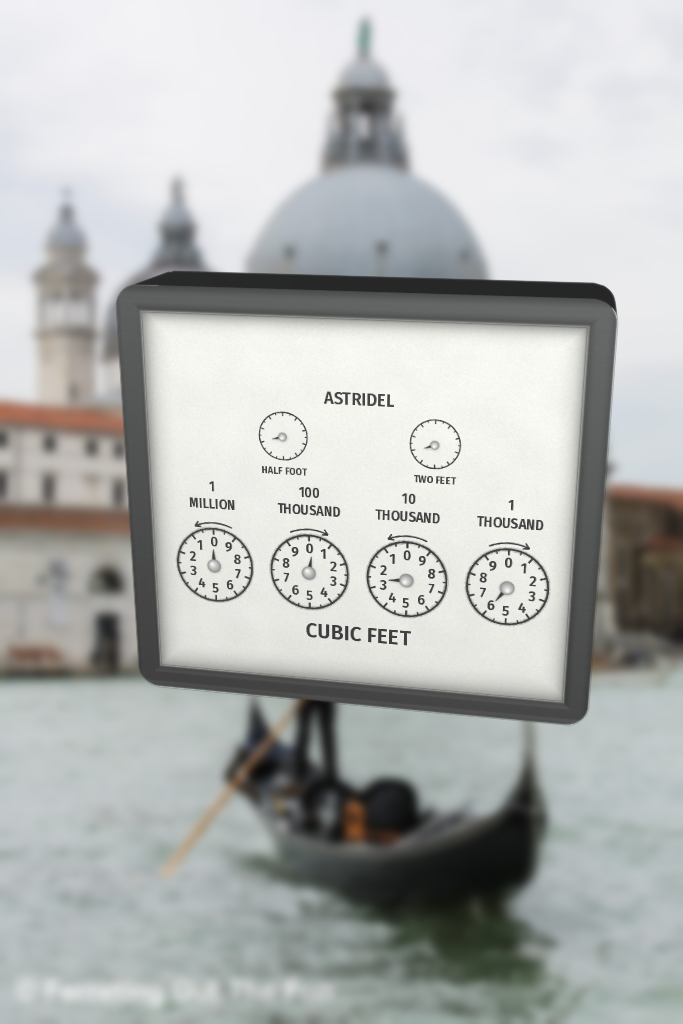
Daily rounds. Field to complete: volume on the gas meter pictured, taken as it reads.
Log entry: 2600 ft³
